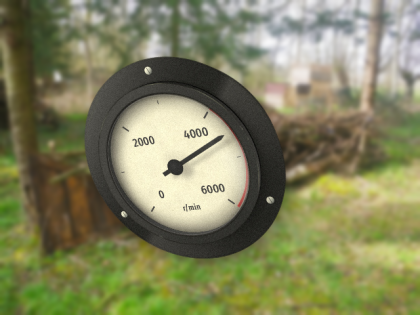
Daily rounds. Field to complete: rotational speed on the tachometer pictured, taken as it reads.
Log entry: 4500 rpm
